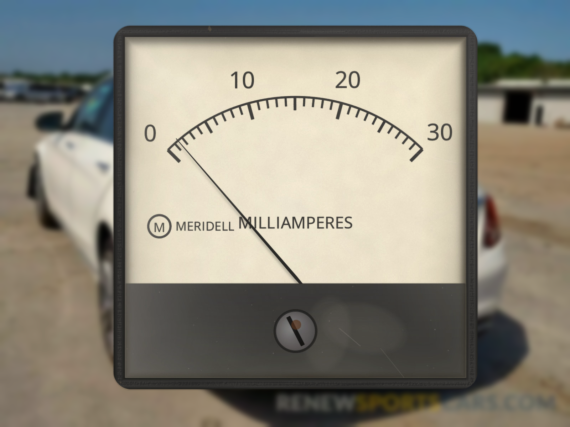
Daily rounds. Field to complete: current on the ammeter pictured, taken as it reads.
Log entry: 1.5 mA
